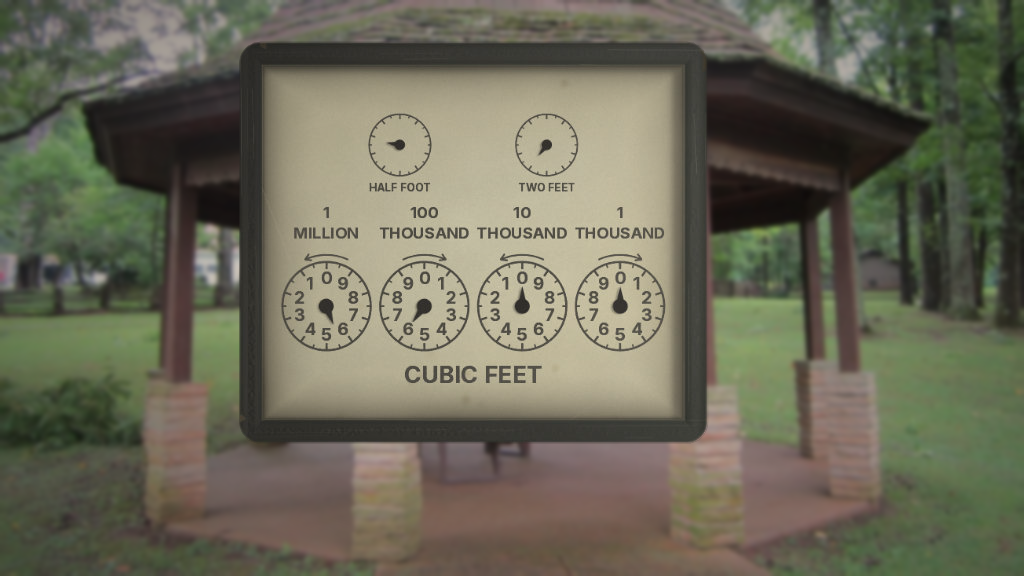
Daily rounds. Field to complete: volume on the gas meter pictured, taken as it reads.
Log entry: 560000 ft³
